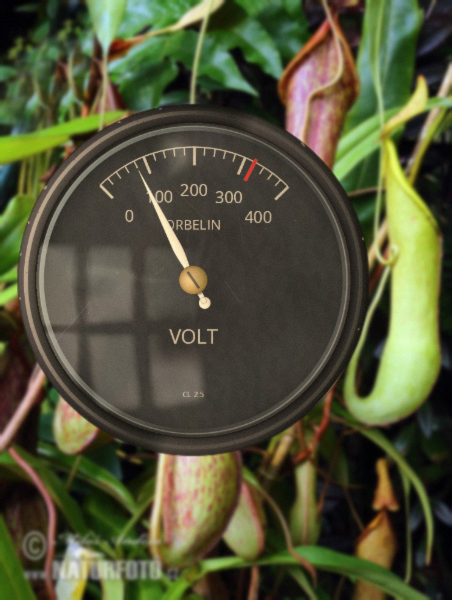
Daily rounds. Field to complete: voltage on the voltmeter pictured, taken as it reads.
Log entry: 80 V
